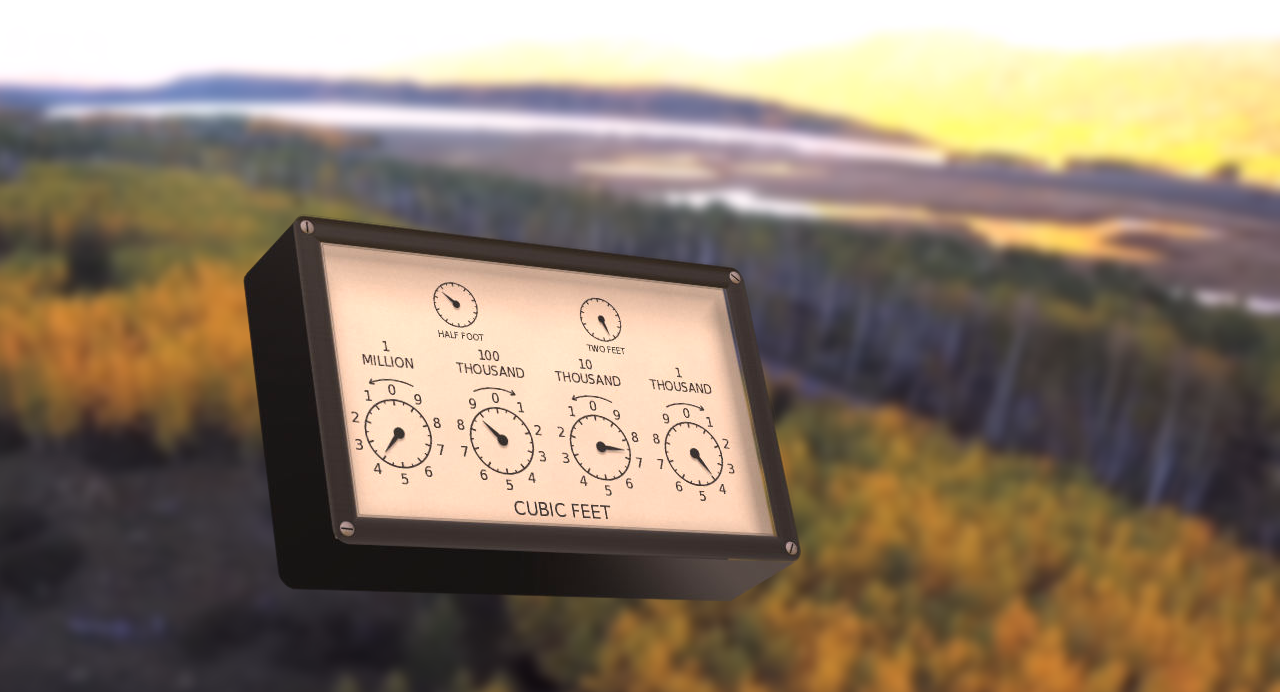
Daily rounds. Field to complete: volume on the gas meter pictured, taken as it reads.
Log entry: 387400 ft³
